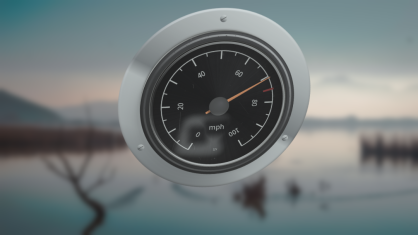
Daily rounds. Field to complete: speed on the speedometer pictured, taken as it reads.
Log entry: 70 mph
